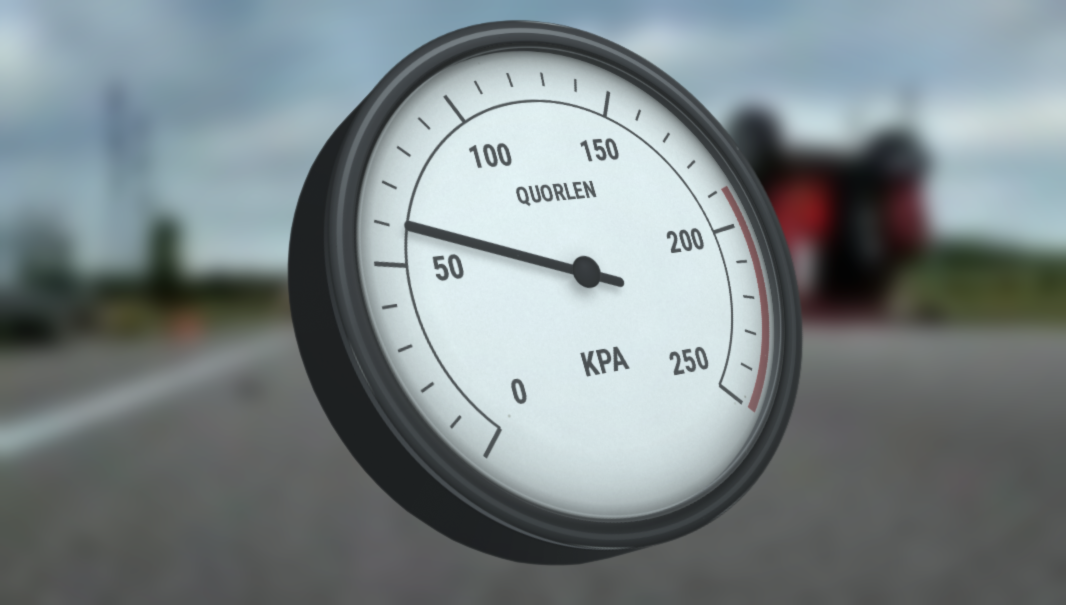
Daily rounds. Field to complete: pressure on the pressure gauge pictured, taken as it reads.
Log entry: 60 kPa
